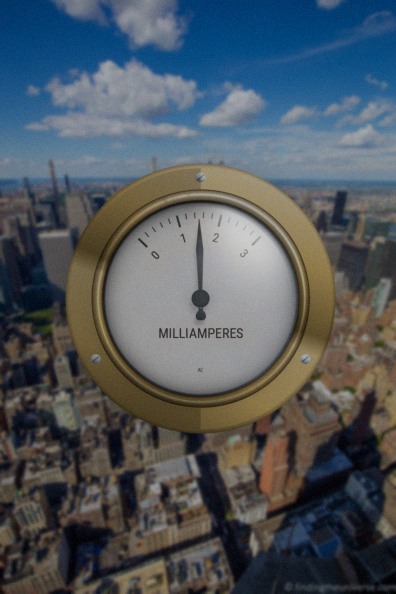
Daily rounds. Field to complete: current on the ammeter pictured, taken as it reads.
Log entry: 1.5 mA
